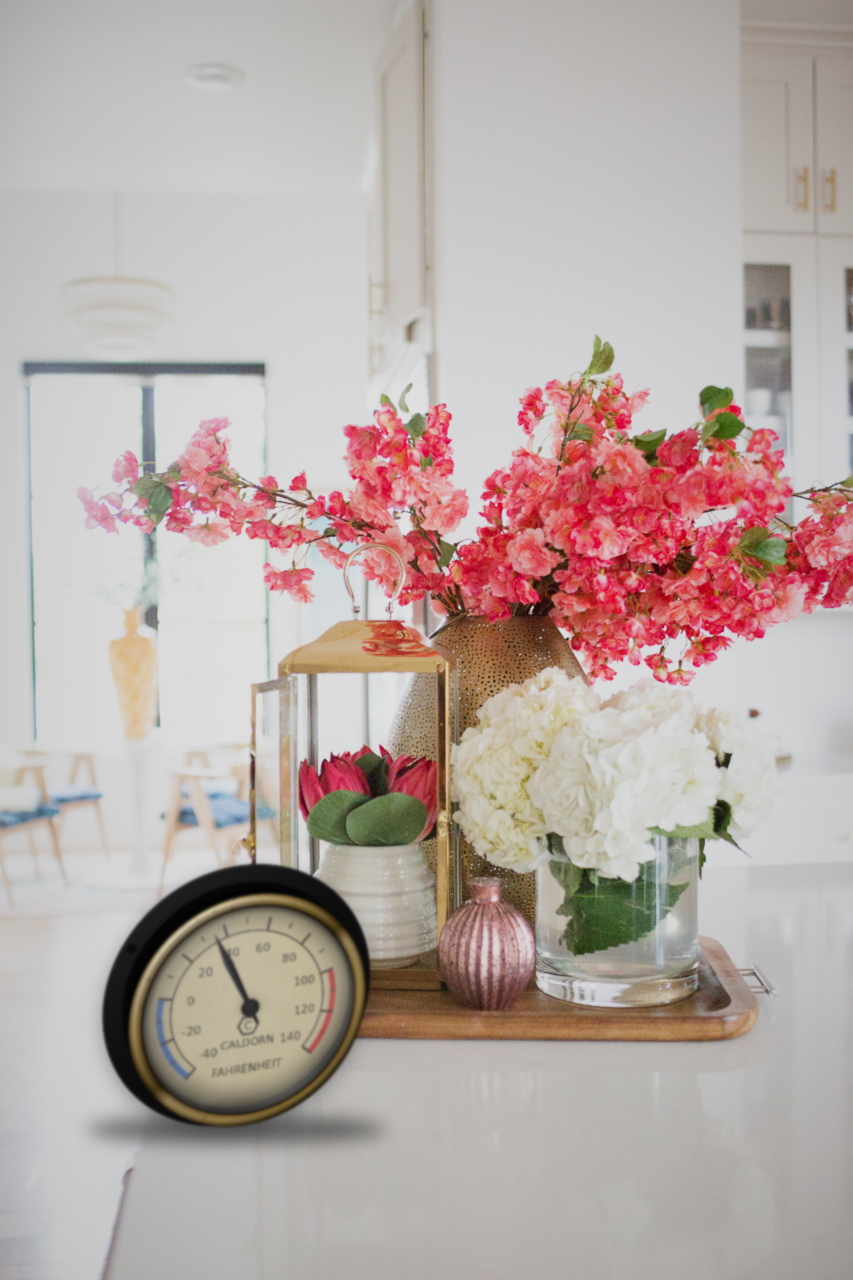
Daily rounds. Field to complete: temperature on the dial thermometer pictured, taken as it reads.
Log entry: 35 °F
